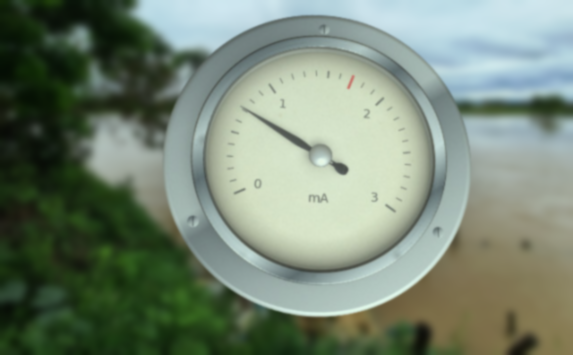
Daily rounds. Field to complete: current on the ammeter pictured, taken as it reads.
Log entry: 0.7 mA
